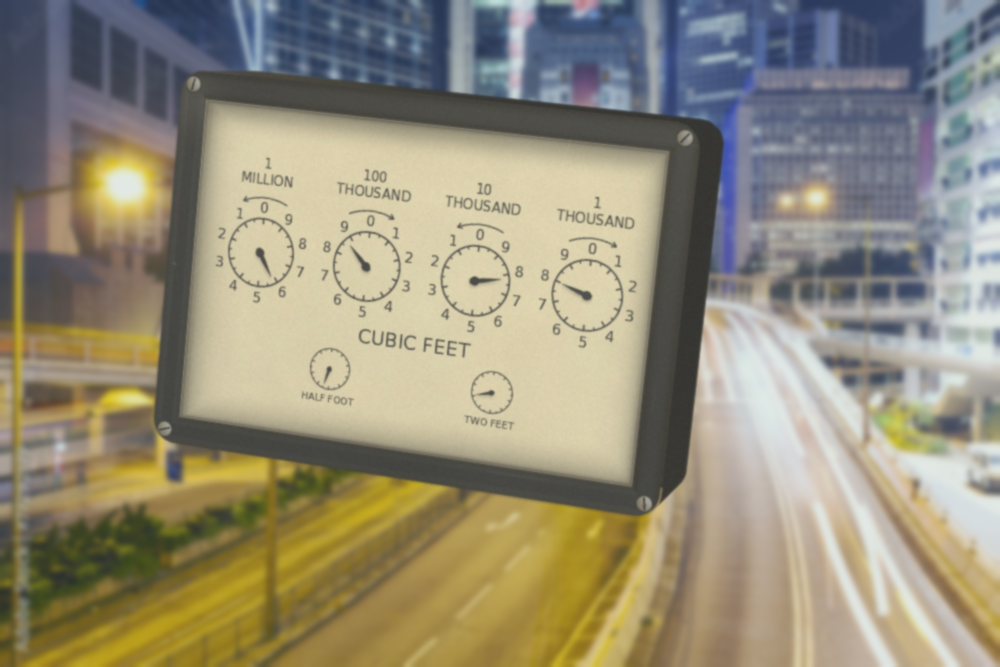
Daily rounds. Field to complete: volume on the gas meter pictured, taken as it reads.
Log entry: 587800 ft³
